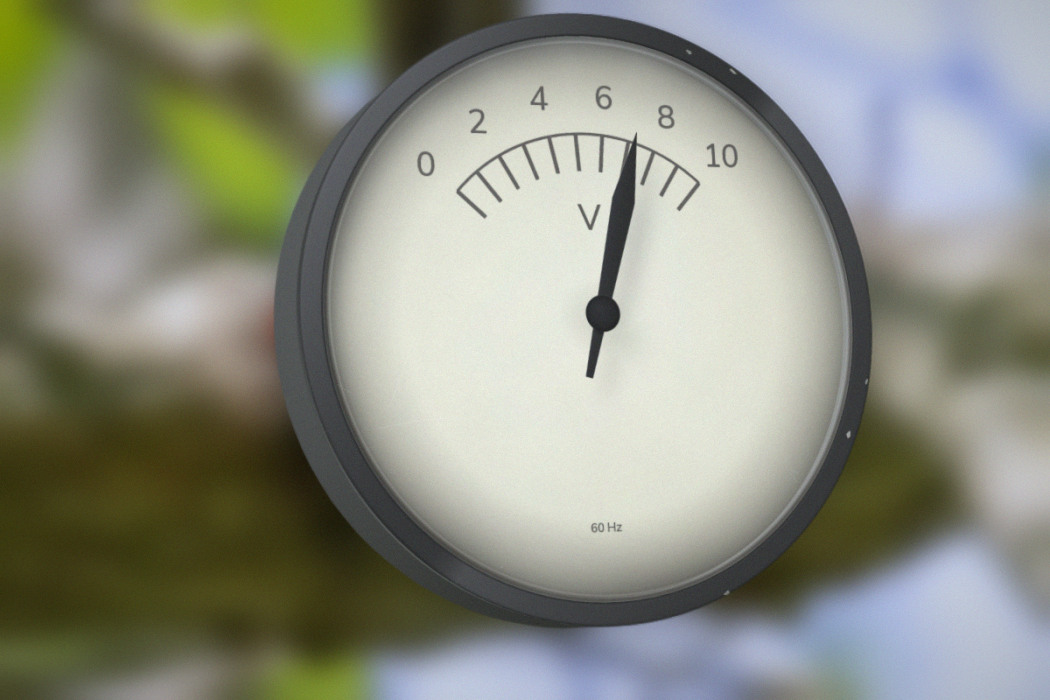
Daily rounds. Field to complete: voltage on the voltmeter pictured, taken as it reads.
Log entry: 7 V
